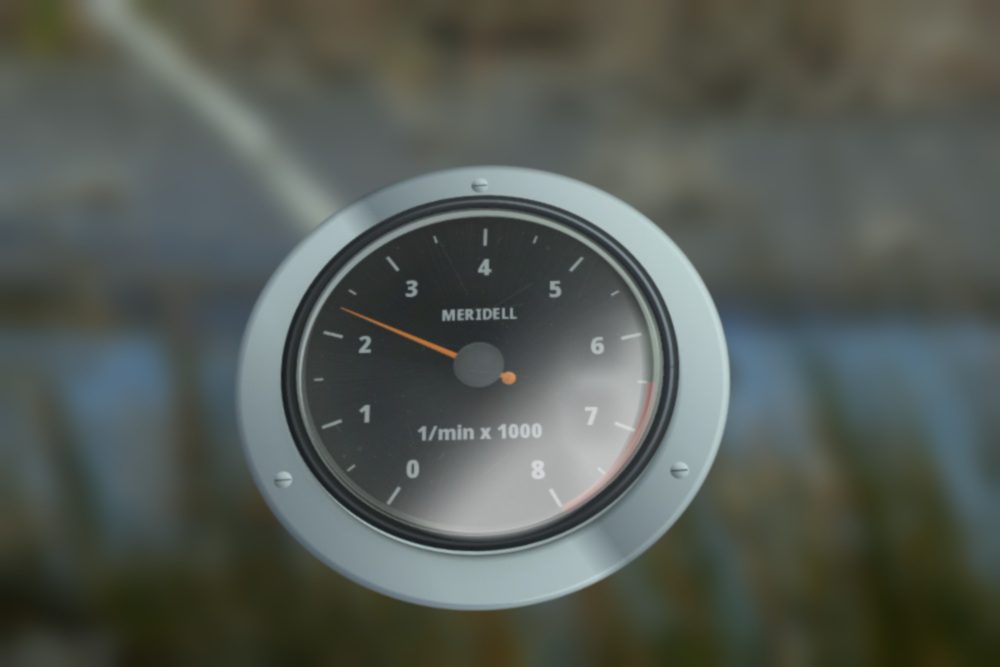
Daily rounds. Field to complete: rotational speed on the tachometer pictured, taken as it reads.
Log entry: 2250 rpm
